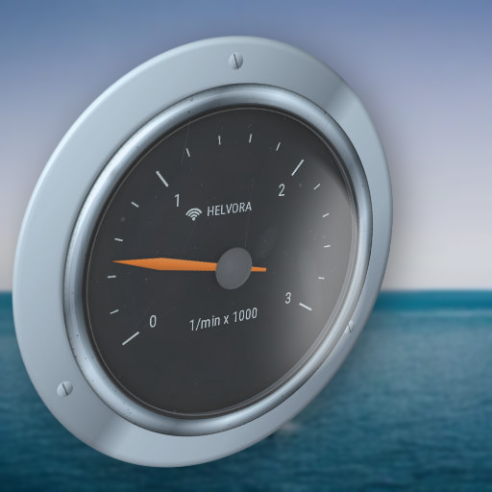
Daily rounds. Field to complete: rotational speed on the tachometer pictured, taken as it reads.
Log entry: 500 rpm
